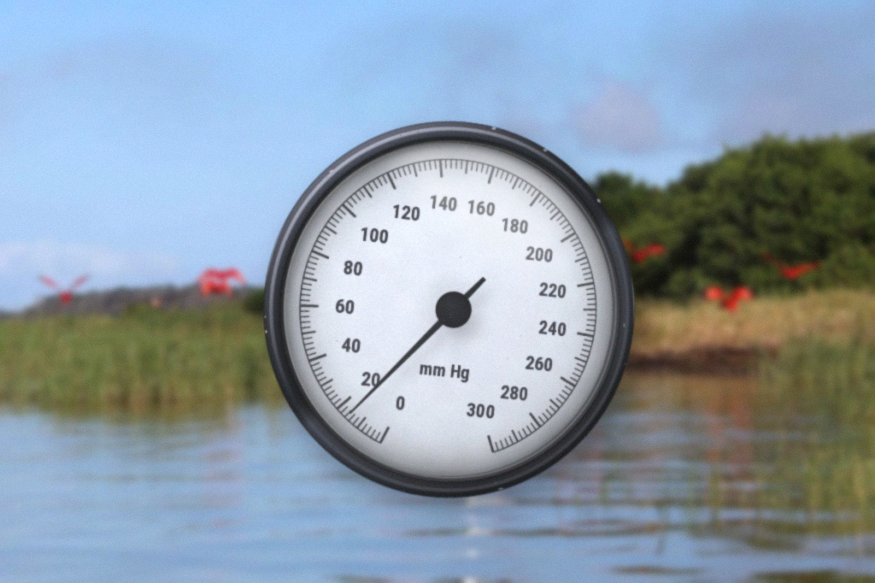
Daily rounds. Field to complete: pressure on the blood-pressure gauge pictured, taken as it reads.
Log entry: 16 mmHg
